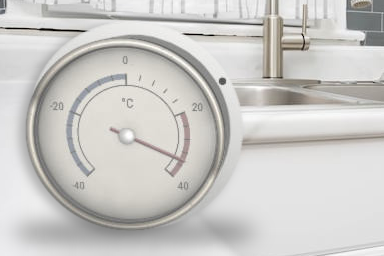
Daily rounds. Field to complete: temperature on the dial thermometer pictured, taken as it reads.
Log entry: 34 °C
